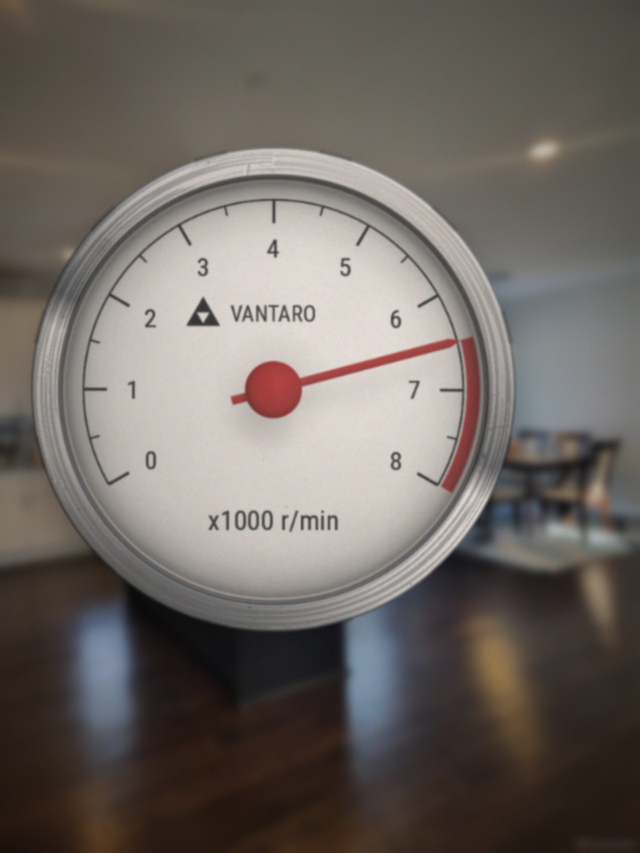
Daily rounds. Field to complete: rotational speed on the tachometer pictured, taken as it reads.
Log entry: 6500 rpm
